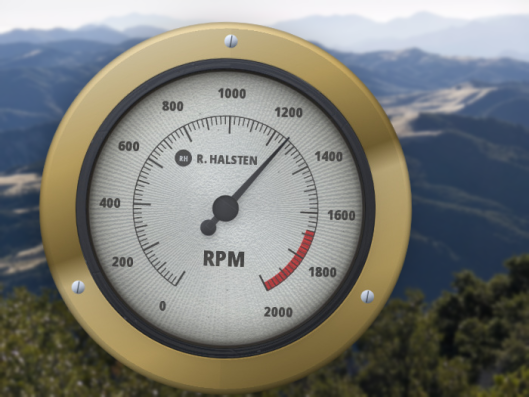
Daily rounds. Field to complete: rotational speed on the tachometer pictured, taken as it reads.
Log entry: 1260 rpm
